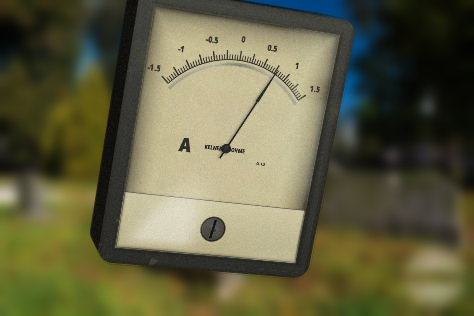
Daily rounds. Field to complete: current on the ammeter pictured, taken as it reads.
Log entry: 0.75 A
